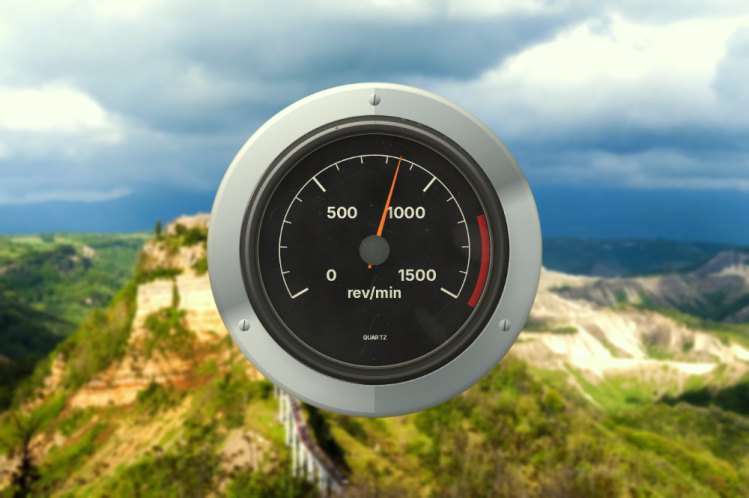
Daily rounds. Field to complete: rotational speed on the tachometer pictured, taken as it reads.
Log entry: 850 rpm
